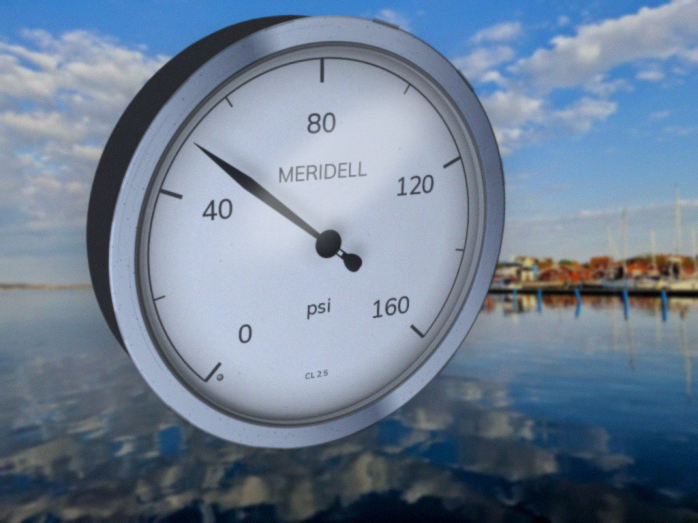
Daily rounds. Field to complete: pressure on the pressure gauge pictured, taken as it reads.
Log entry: 50 psi
